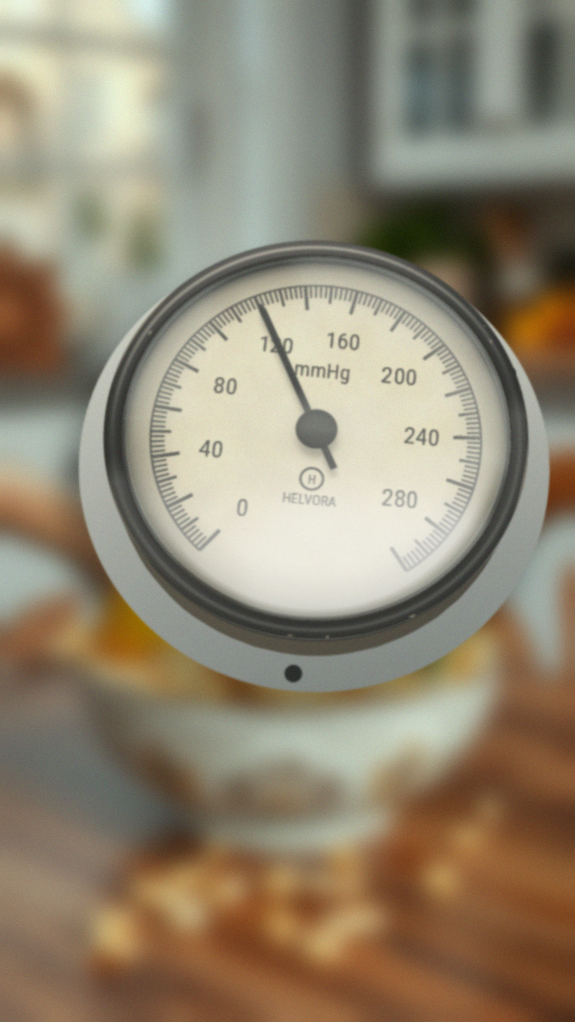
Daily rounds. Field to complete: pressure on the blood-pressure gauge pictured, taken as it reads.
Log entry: 120 mmHg
